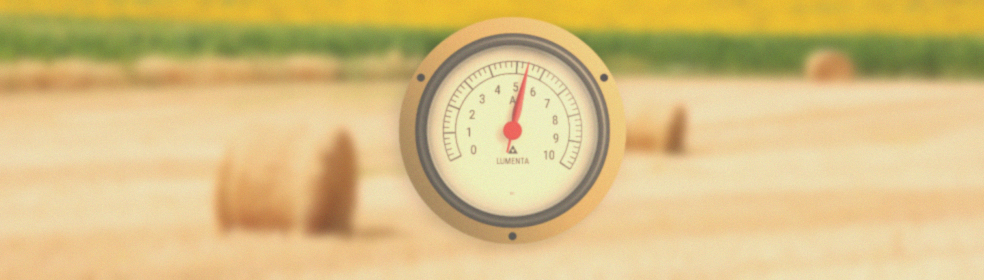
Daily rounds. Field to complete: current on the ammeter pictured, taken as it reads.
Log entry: 5.4 A
